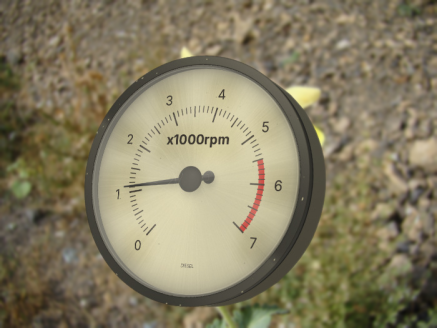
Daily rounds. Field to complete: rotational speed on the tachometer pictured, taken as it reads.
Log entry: 1100 rpm
